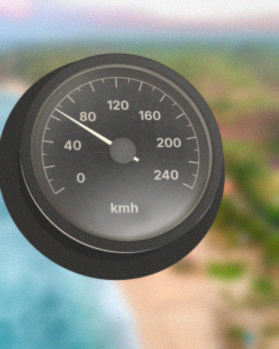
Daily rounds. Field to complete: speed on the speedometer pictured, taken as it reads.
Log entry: 65 km/h
